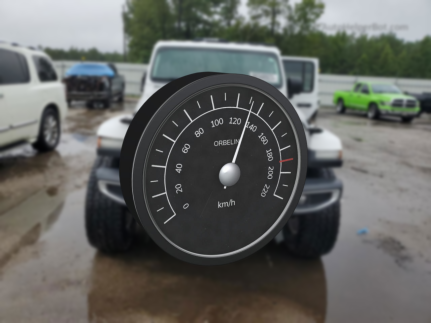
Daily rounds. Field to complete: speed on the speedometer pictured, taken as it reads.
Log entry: 130 km/h
